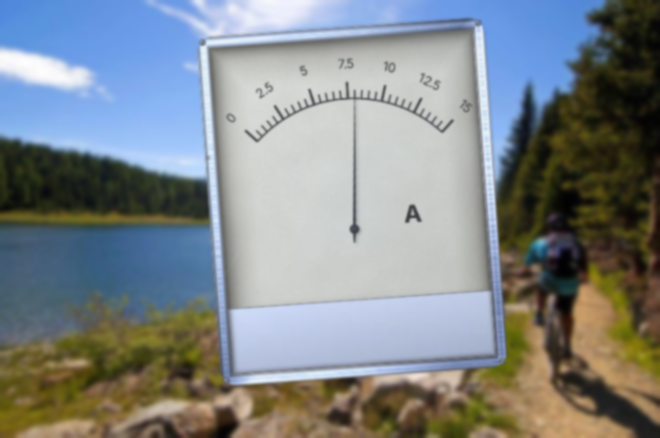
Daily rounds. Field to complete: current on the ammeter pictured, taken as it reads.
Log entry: 8 A
